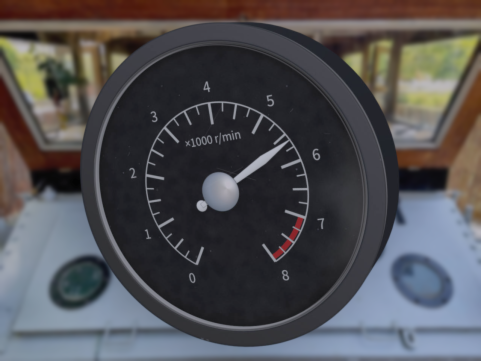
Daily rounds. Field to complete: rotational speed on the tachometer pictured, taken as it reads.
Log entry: 5625 rpm
